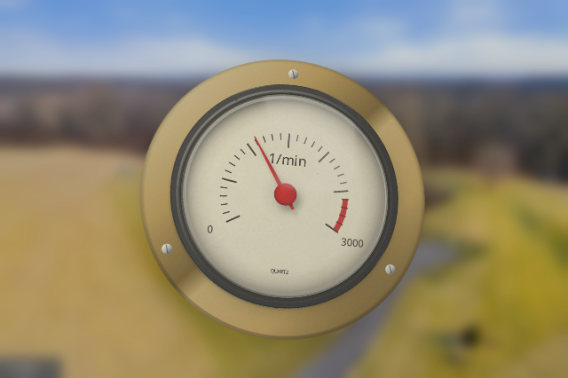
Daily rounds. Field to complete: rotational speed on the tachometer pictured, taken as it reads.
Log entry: 1100 rpm
